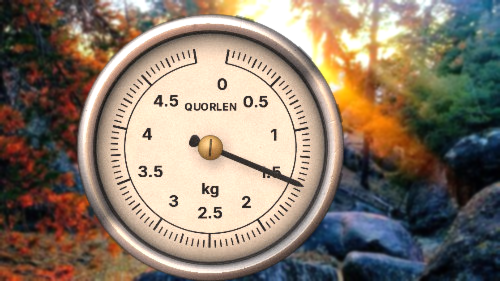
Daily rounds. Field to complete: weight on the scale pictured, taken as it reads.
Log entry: 1.5 kg
